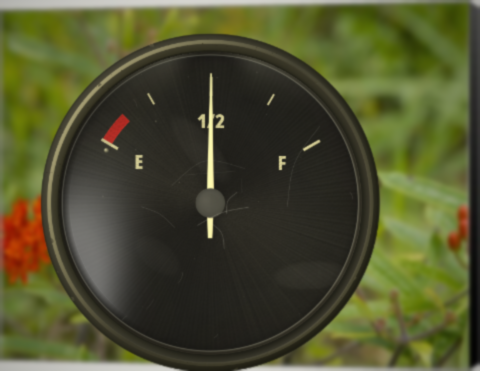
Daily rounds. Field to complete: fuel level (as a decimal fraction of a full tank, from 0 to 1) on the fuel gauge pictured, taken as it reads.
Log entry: 0.5
